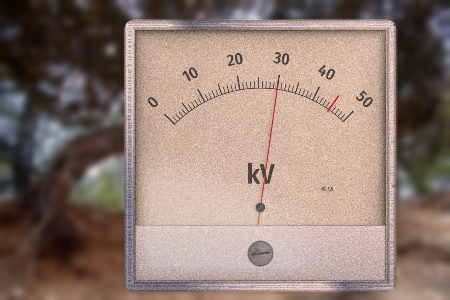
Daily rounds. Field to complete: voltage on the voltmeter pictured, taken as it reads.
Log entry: 30 kV
